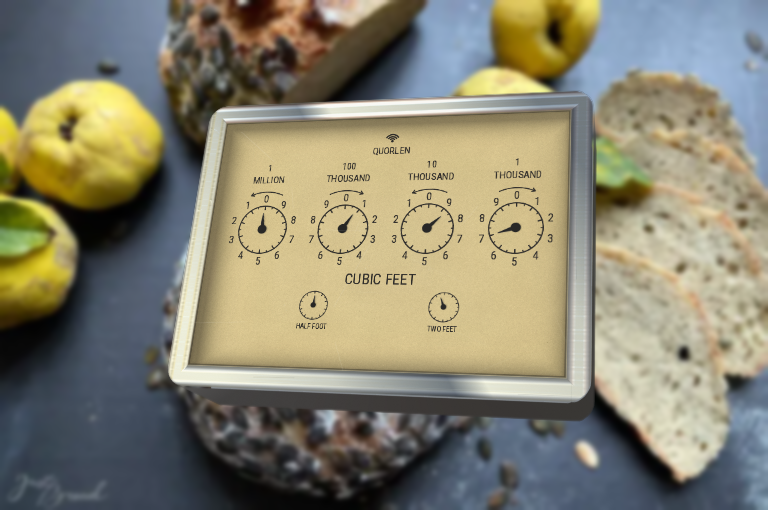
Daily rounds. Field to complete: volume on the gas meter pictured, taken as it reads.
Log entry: 8700 ft³
